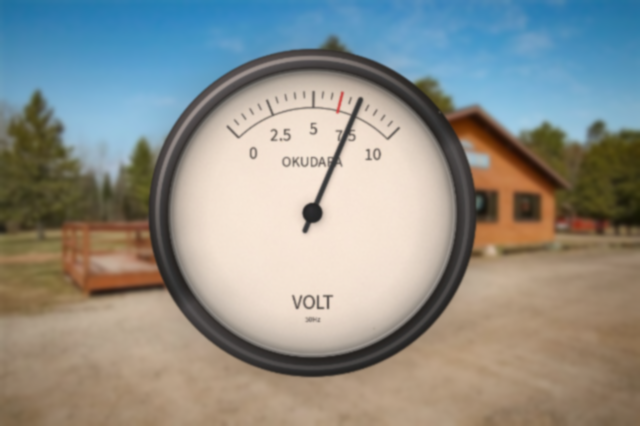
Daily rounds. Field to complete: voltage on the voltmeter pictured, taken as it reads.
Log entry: 7.5 V
